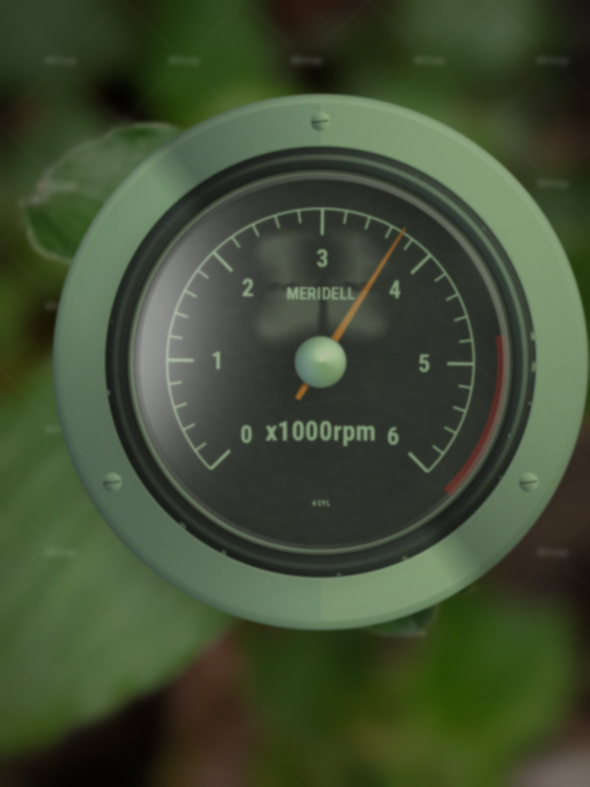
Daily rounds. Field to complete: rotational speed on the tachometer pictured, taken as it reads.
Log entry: 3700 rpm
